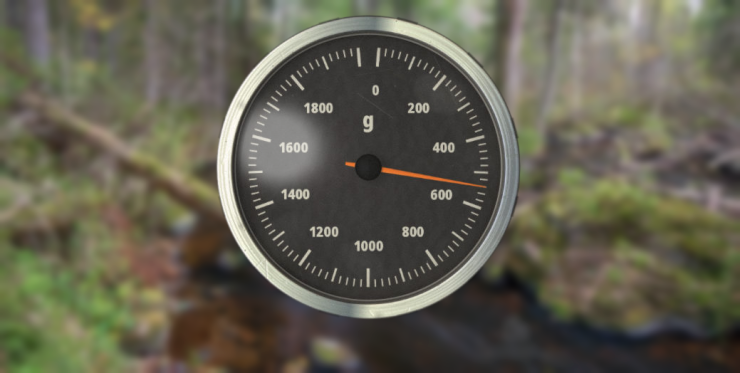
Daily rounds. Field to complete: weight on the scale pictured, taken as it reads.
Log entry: 540 g
